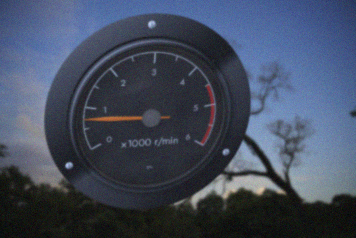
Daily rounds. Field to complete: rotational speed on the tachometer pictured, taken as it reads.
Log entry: 750 rpm
